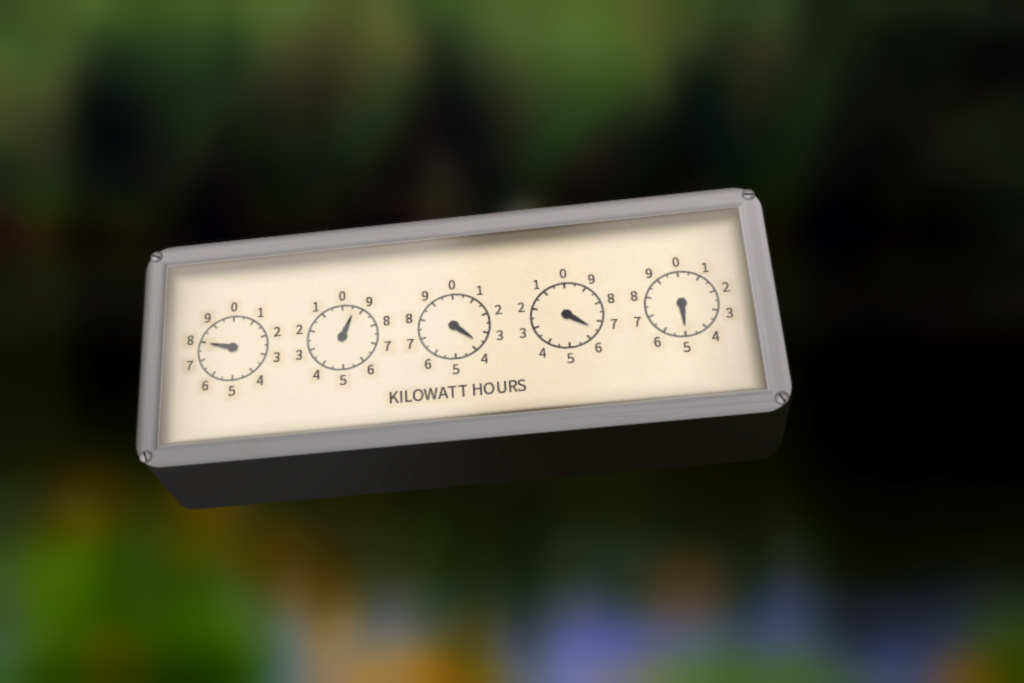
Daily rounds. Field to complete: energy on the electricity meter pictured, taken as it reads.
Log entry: 79365 kWh
